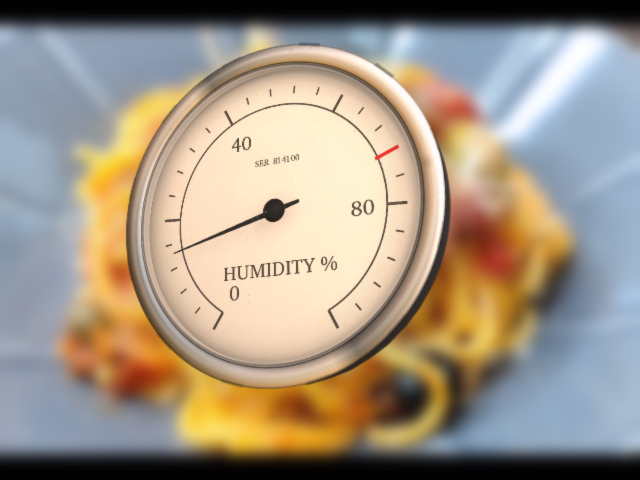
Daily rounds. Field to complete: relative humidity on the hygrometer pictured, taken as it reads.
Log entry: 14 %
